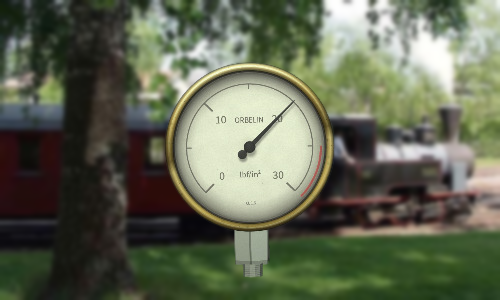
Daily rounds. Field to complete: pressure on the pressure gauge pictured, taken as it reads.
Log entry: 20 psi
